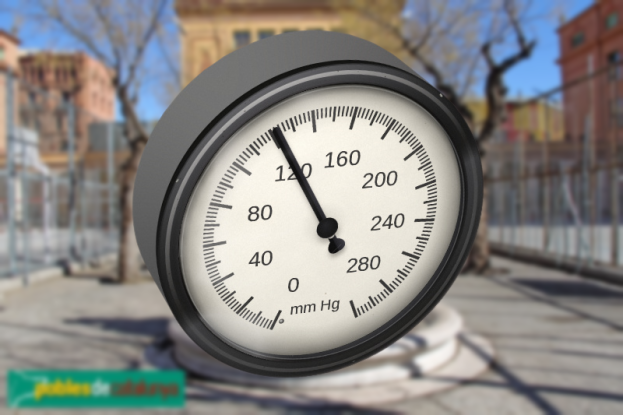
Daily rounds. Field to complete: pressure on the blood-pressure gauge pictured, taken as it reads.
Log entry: 122 mmHg
